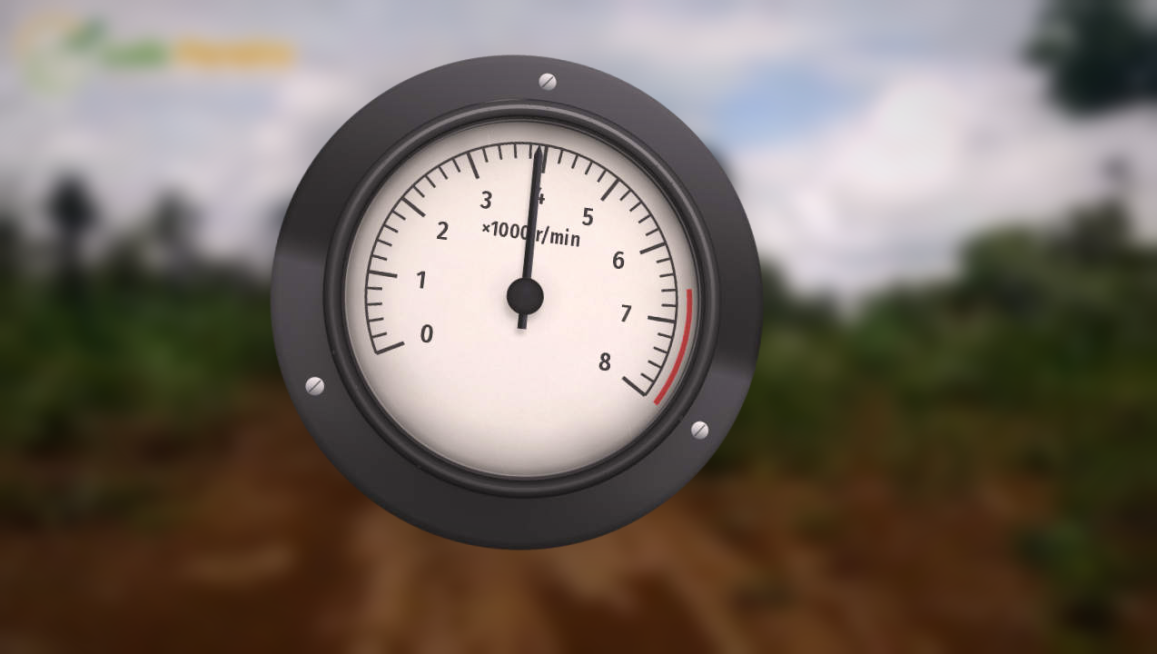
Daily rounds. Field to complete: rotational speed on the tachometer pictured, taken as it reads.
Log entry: 3900 rpm
